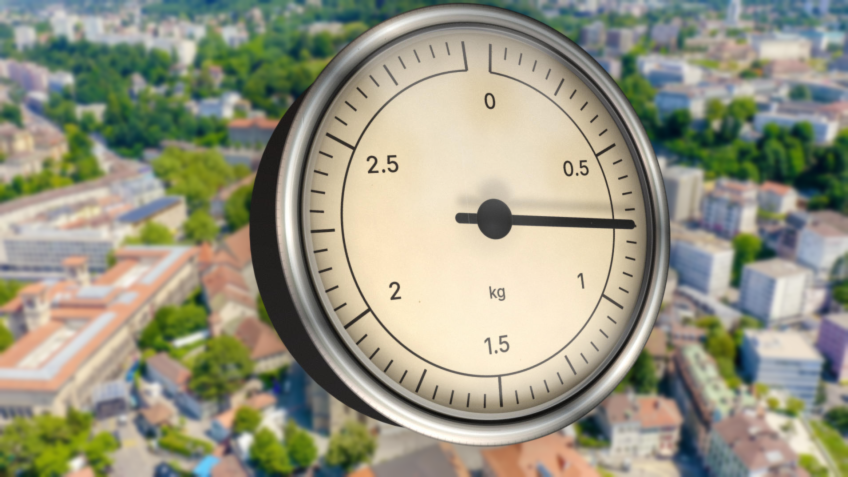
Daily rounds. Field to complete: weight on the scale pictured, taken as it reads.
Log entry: 0.75 kg
